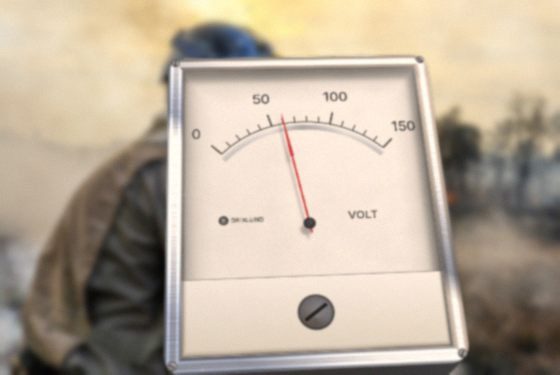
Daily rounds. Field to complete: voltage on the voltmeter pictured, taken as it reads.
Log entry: 60 V
